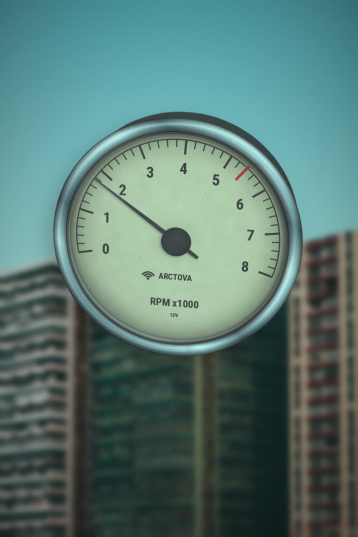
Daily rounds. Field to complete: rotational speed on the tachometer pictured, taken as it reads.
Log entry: 1800 rpm
